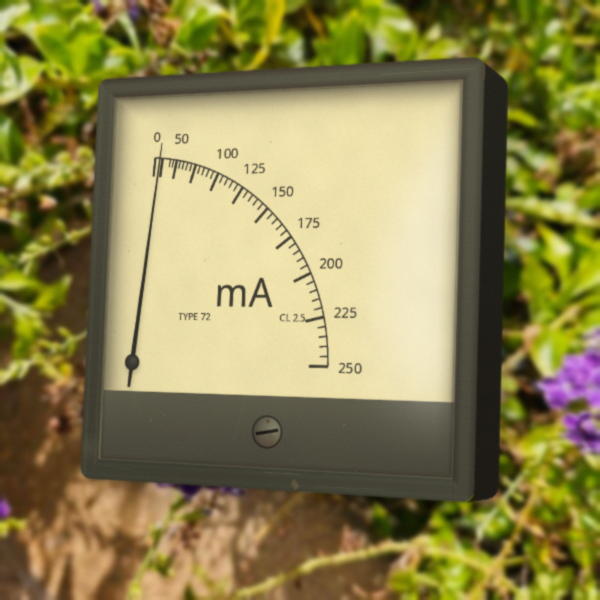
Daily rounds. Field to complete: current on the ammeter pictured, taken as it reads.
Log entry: 25 mA
